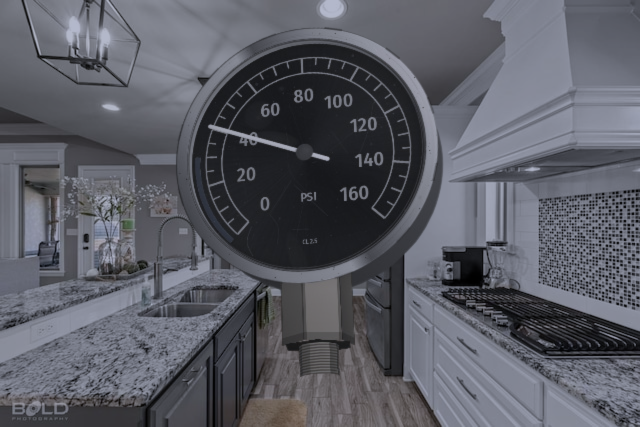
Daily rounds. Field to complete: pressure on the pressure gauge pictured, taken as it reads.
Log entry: 40 psi
